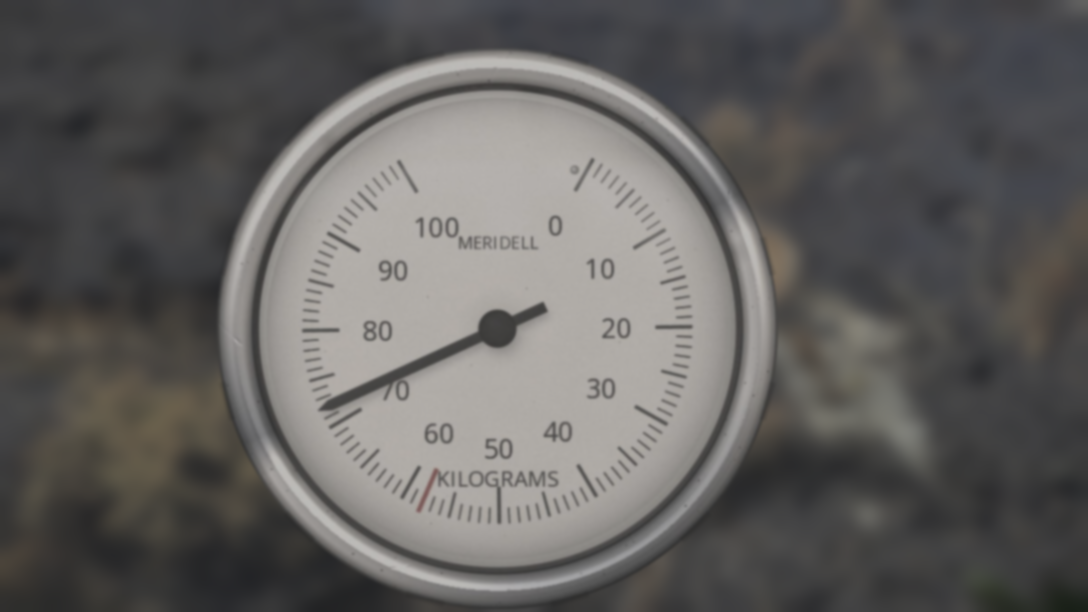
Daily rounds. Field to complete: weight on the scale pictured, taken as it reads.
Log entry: 72 kg
